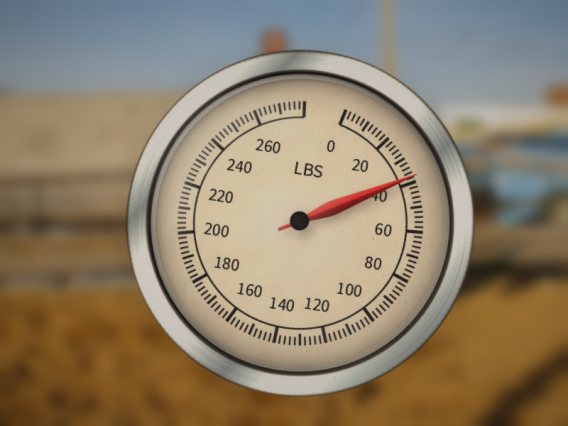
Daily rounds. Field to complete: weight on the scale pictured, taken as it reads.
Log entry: 38 lb
